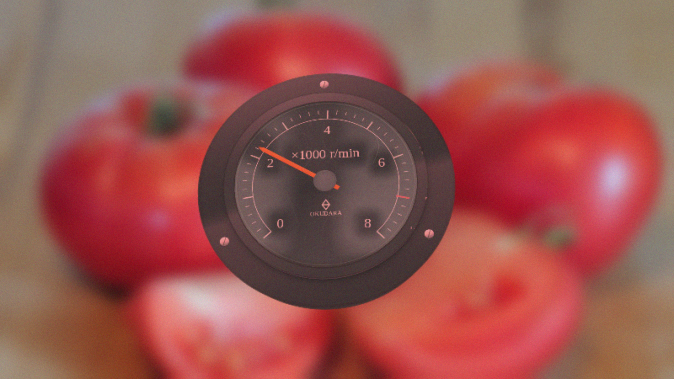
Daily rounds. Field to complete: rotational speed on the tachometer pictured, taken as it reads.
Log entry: 2200 rpm
